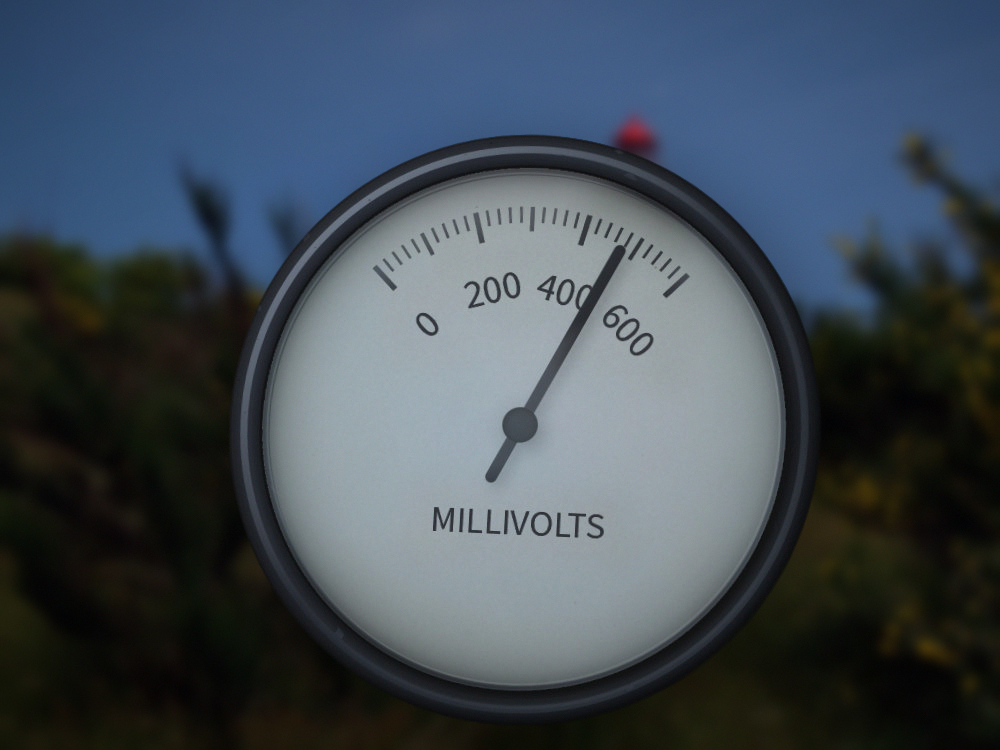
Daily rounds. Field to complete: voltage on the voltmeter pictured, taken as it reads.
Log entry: 480 mV
